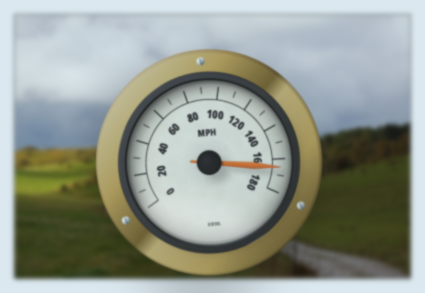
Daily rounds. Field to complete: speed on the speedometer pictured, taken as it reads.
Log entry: 165 mph
